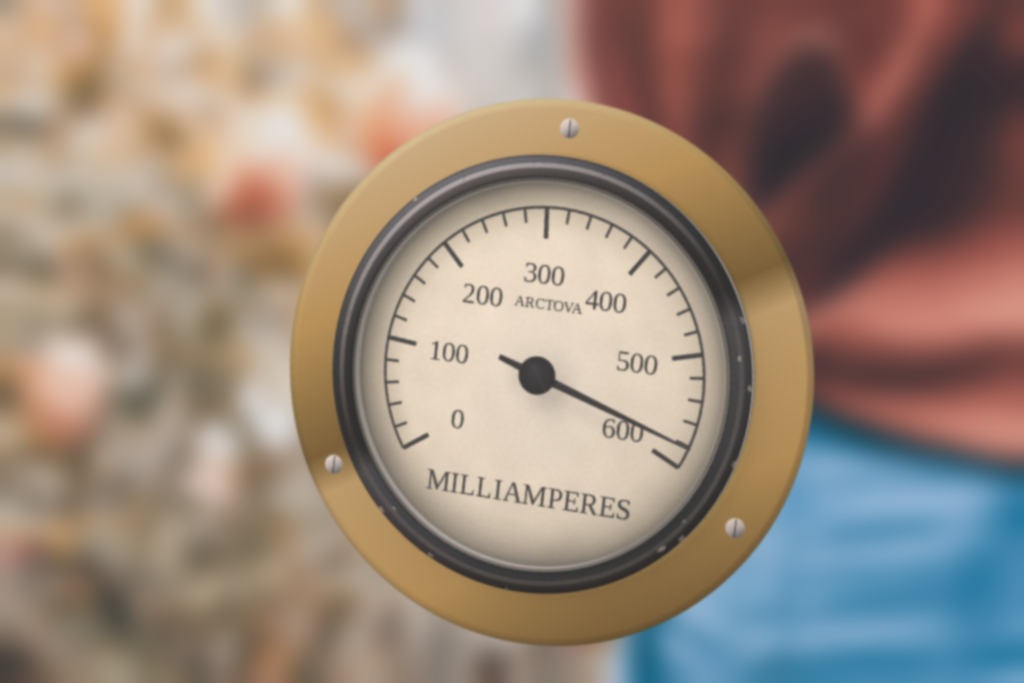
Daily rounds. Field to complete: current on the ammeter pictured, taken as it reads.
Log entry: 580 mA
